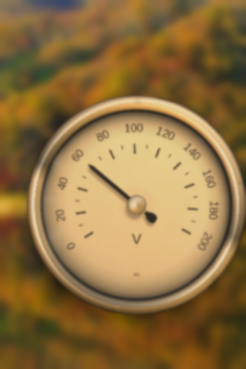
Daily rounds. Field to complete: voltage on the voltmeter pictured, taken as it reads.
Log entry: 60 V
